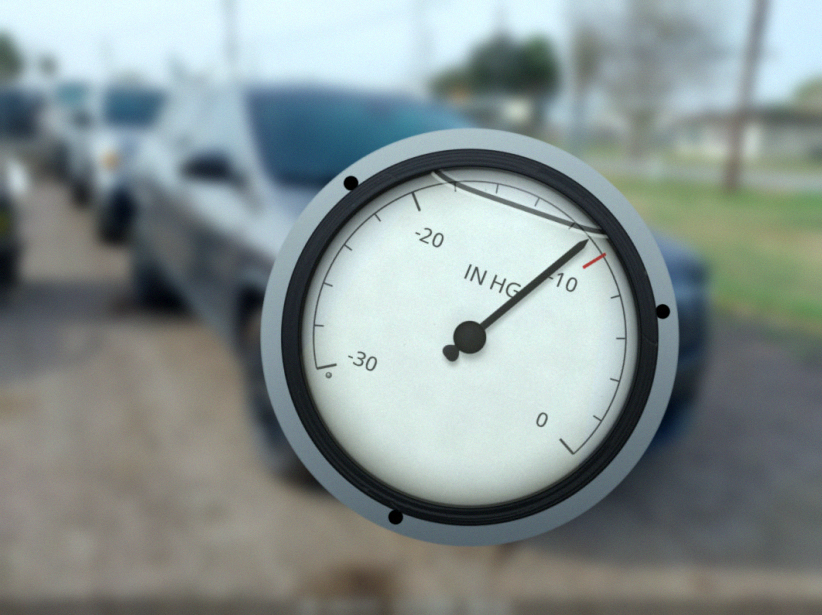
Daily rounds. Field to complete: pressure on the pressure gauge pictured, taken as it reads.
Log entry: -11 inHg
